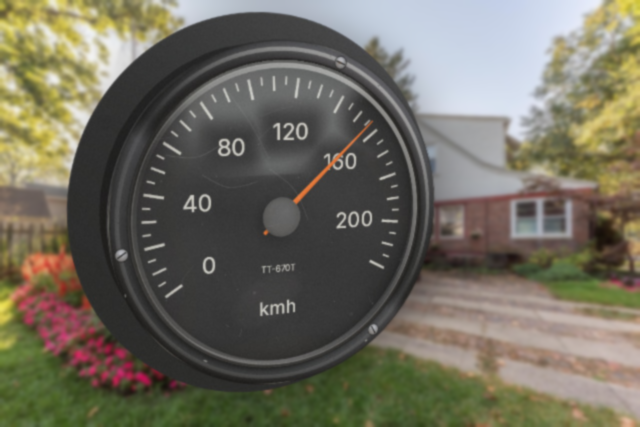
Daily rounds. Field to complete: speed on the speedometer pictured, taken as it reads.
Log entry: 155 km/h
